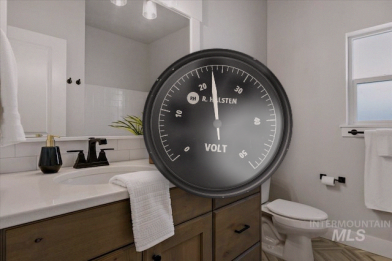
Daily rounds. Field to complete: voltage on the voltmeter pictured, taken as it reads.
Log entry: 23 V
